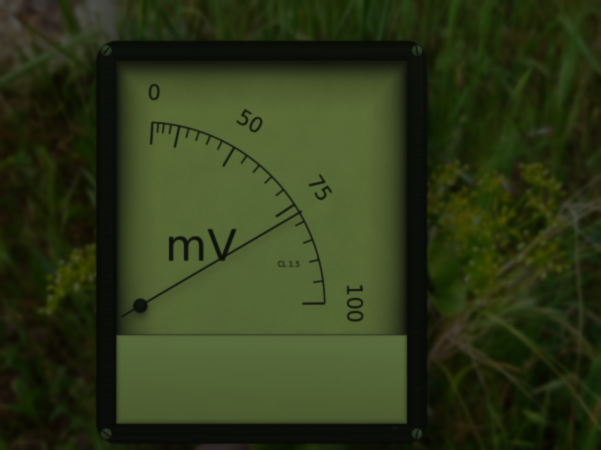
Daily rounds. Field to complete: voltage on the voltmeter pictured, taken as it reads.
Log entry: 77.5 mV
